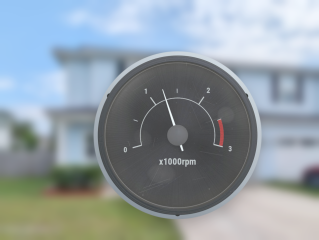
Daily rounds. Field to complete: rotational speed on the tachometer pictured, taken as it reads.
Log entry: 1250 rpm
